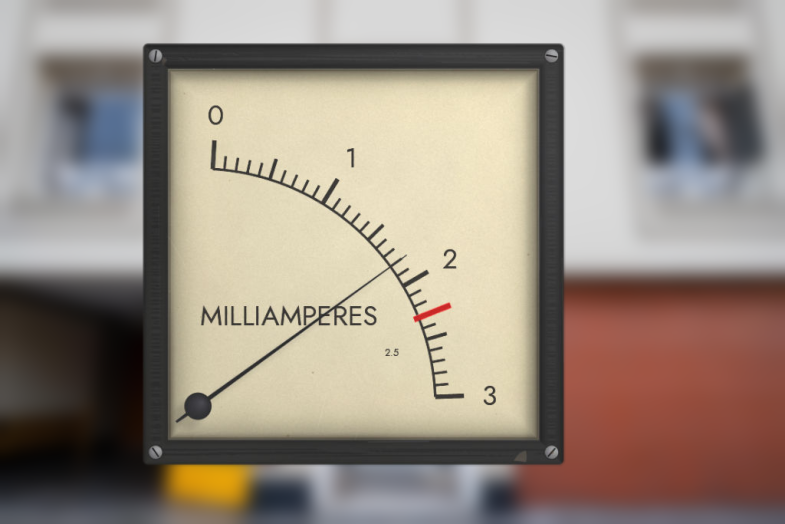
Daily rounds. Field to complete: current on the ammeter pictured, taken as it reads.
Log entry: 1.8 mA
